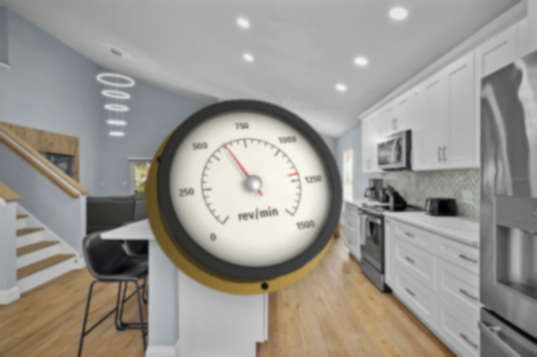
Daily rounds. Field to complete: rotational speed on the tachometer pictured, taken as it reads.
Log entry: 600 rpm
